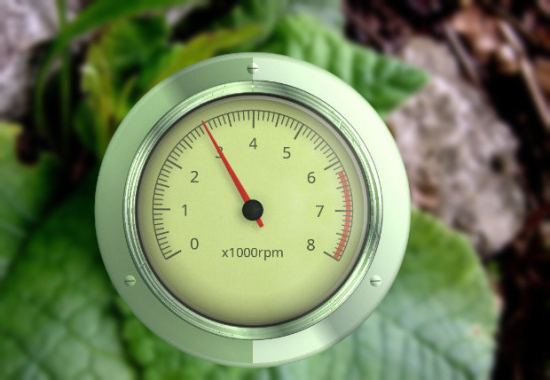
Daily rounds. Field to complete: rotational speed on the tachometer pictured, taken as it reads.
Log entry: 3000 rpm
